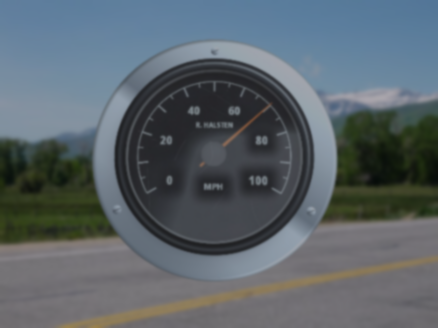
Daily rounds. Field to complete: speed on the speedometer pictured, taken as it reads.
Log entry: 70 mph
